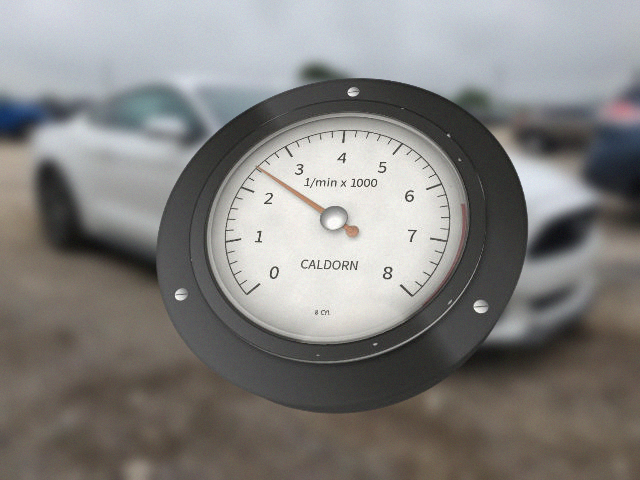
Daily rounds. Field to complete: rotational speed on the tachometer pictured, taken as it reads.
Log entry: 2400 rpm
